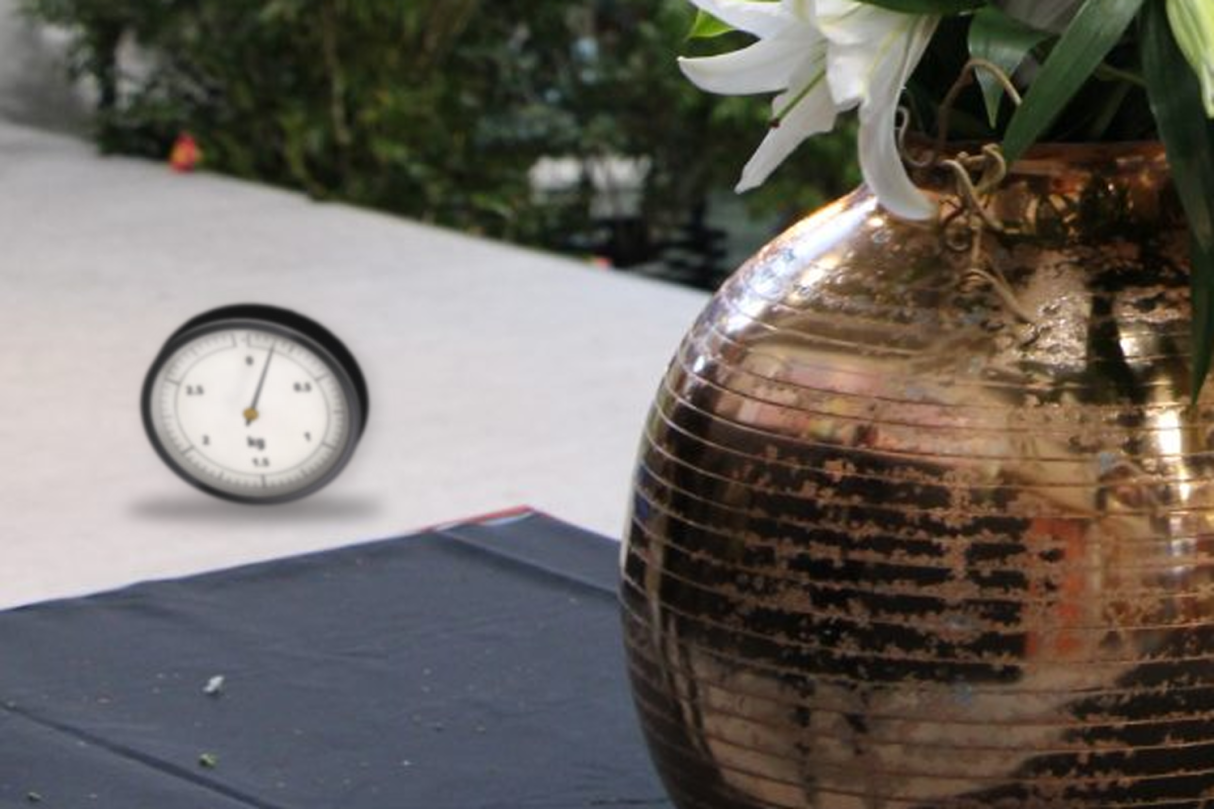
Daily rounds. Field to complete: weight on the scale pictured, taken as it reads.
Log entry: 0.15 kg
